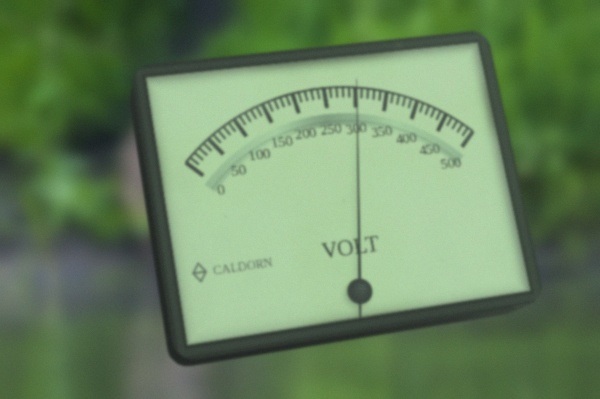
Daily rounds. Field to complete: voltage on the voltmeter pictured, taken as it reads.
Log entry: 300 V
